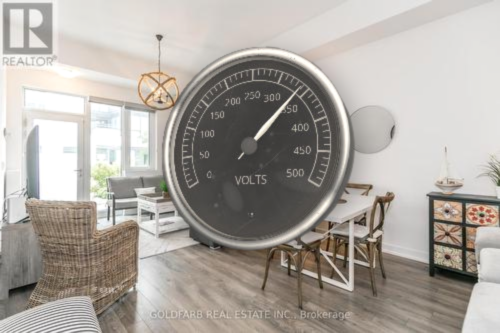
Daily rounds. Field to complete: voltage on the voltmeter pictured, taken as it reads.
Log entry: 340 V
